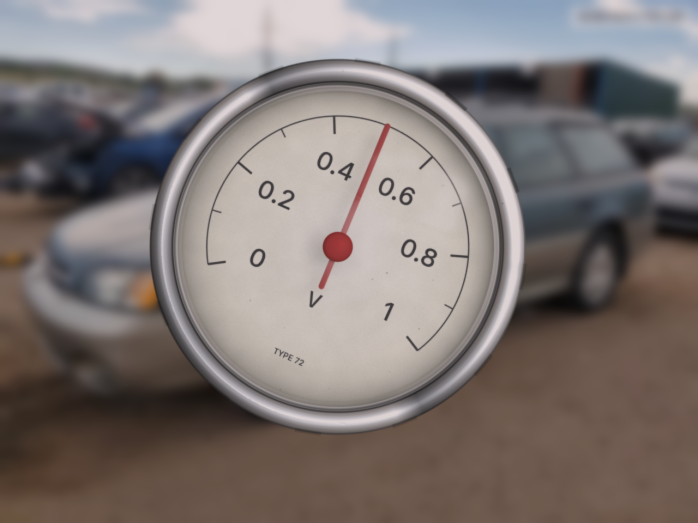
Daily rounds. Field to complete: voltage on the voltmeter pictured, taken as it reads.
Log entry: 0.5 V
